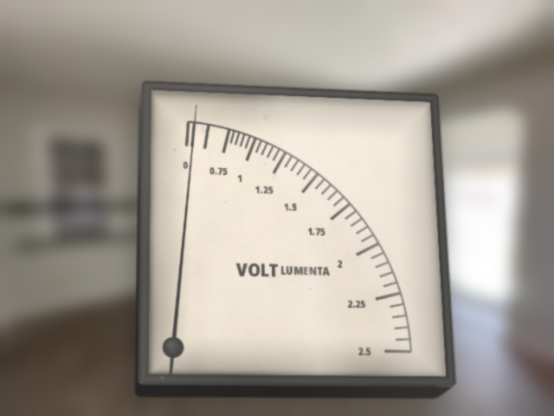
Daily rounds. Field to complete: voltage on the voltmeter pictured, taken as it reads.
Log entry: 0.25 V
